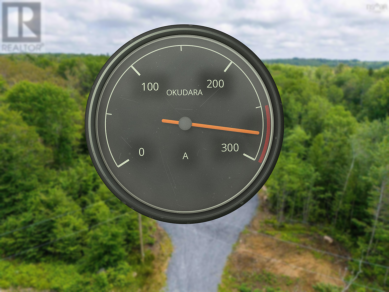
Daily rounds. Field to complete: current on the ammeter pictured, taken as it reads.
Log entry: 275 A
